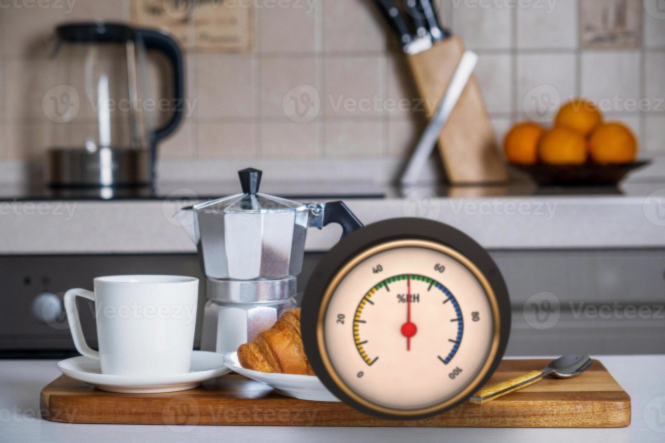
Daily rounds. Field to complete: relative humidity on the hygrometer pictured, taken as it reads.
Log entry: 50 %
